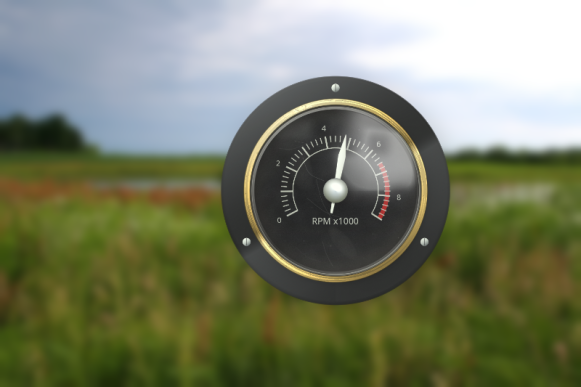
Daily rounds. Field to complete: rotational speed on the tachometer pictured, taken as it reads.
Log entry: 4800 rpm
